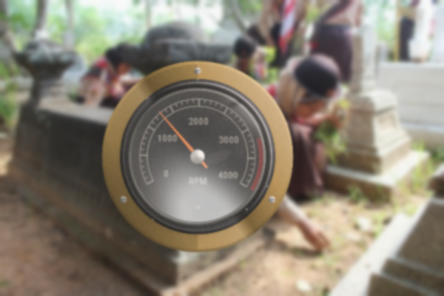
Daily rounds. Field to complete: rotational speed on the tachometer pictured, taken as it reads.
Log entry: 1300 rpm
